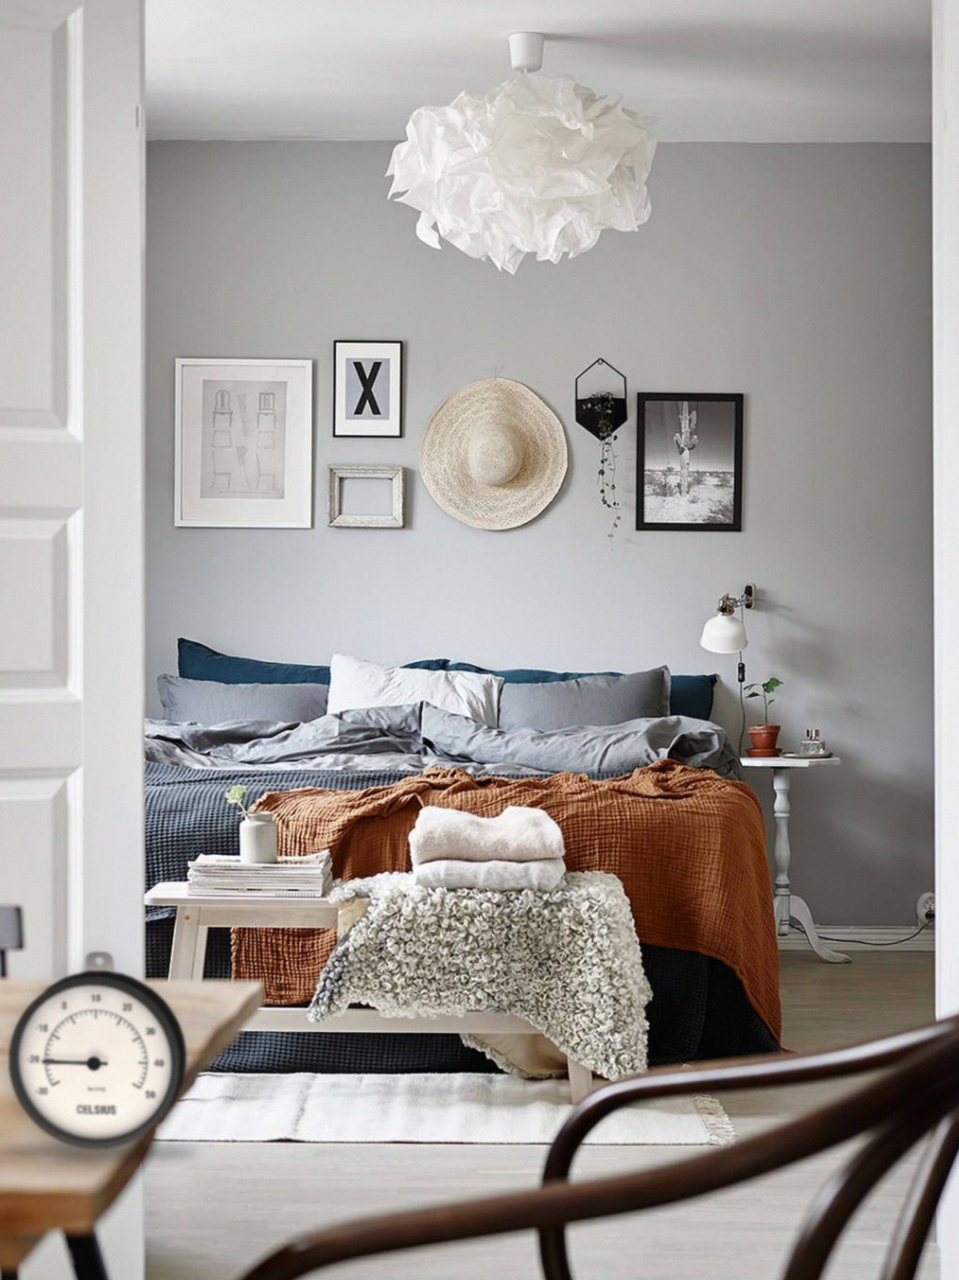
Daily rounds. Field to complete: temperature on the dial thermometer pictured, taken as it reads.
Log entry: -20 °C
